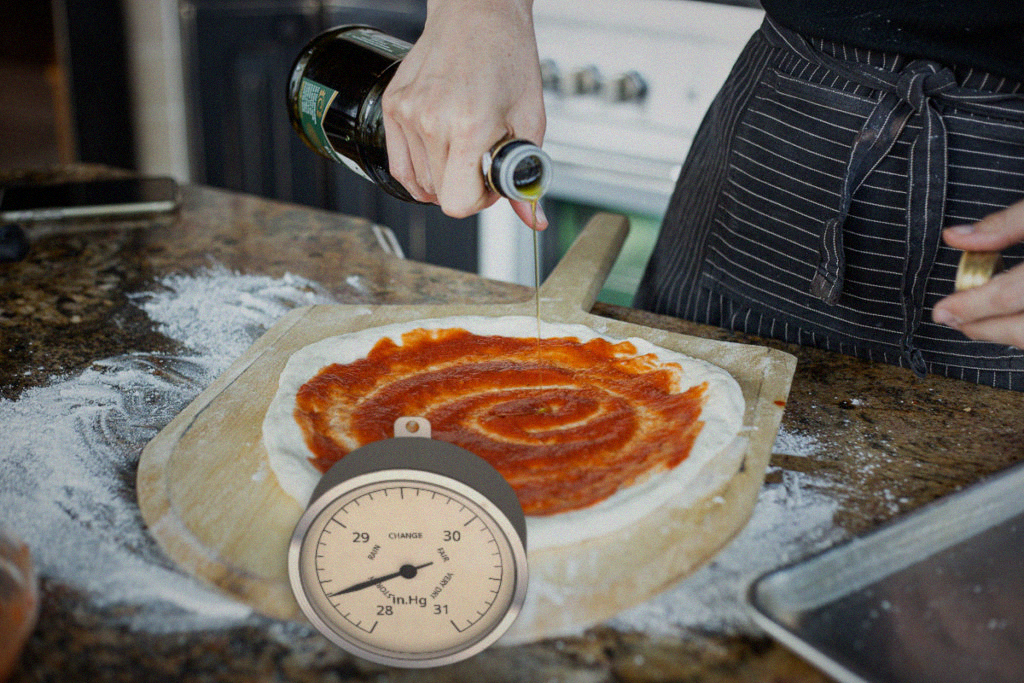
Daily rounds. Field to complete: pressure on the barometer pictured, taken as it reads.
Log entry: 28.4 inHg
